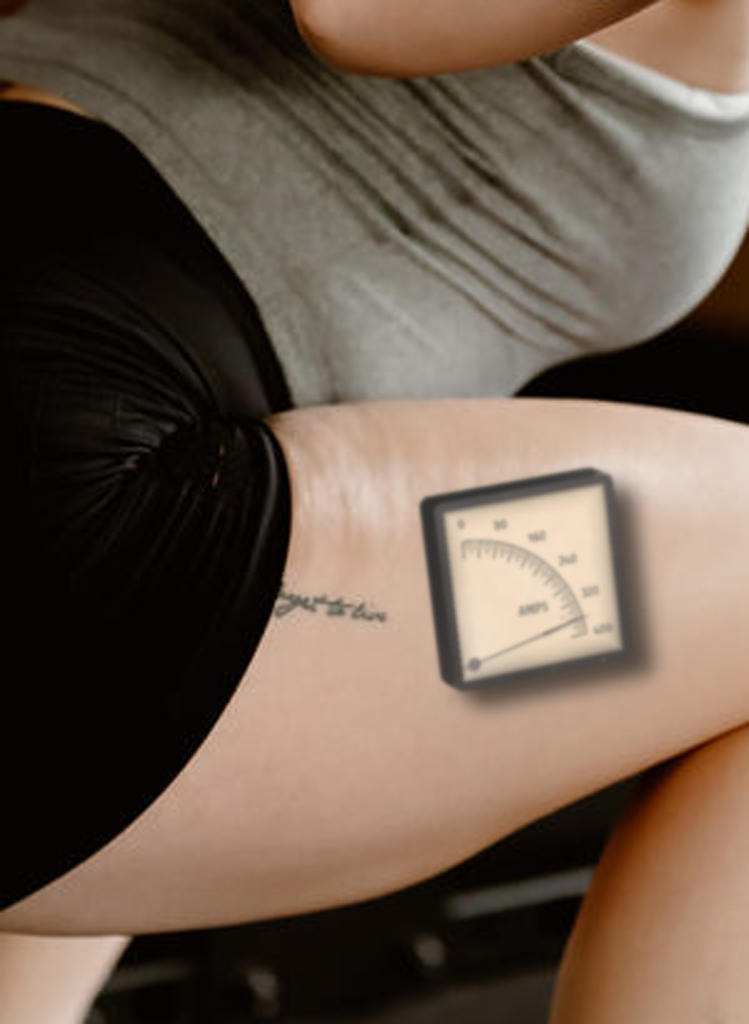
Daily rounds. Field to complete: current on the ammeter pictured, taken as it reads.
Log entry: 360 A
